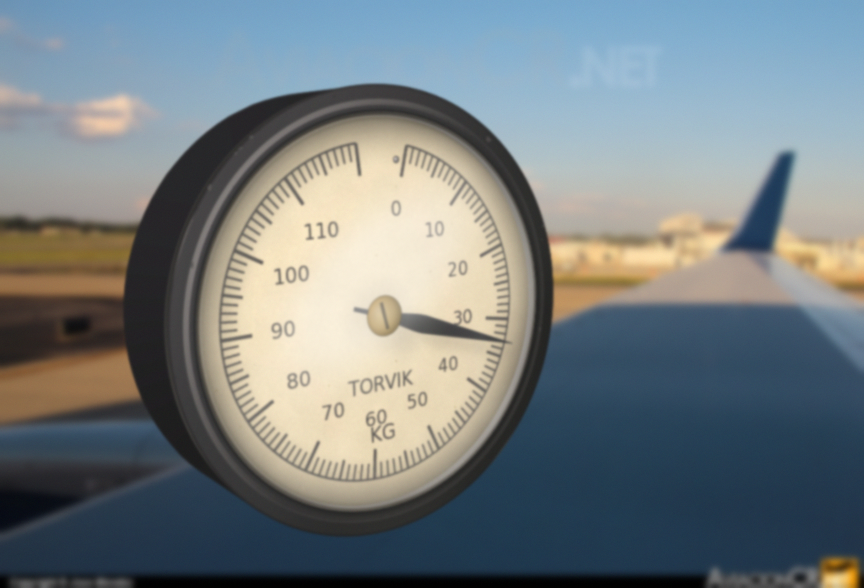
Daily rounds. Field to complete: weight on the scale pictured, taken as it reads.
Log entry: 33 kg
